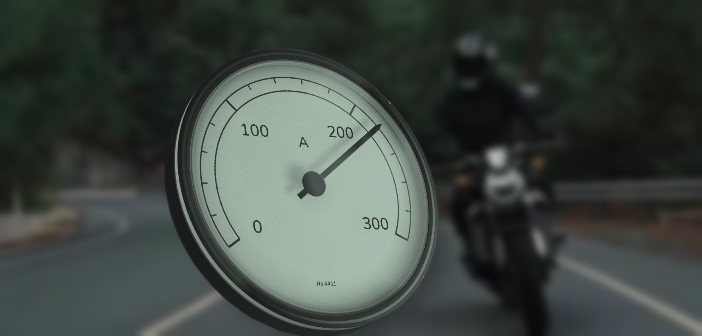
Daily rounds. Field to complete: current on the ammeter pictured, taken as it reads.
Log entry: 220 A
